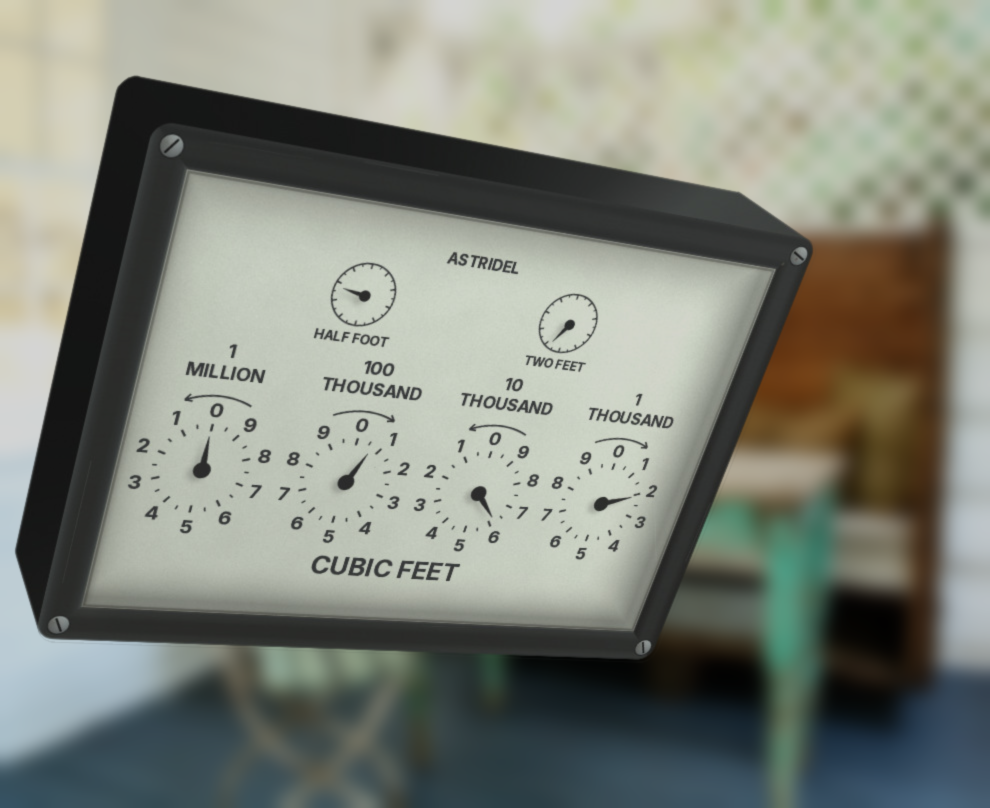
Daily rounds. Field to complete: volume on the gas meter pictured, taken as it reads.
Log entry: 6200 ft³
